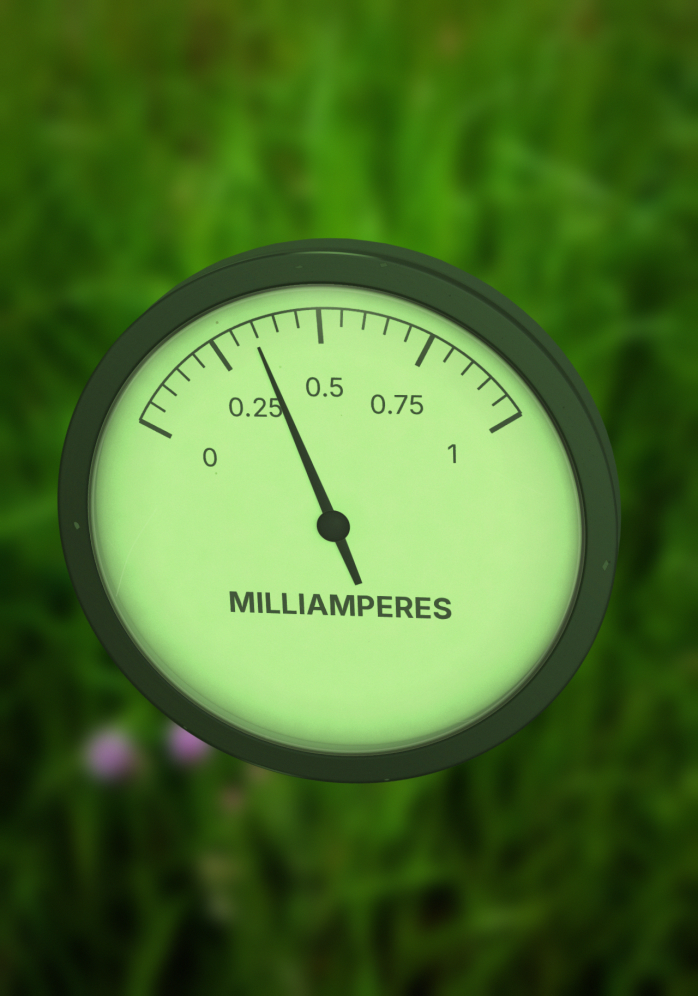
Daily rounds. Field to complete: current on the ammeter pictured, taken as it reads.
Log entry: 0.35 mA
